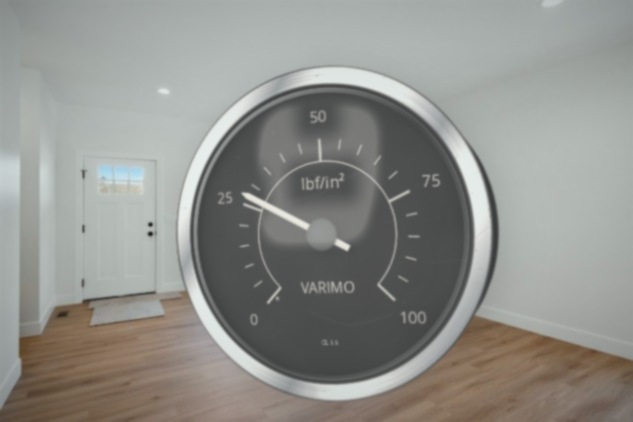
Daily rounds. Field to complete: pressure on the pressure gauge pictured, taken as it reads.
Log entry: 27.5 psi
